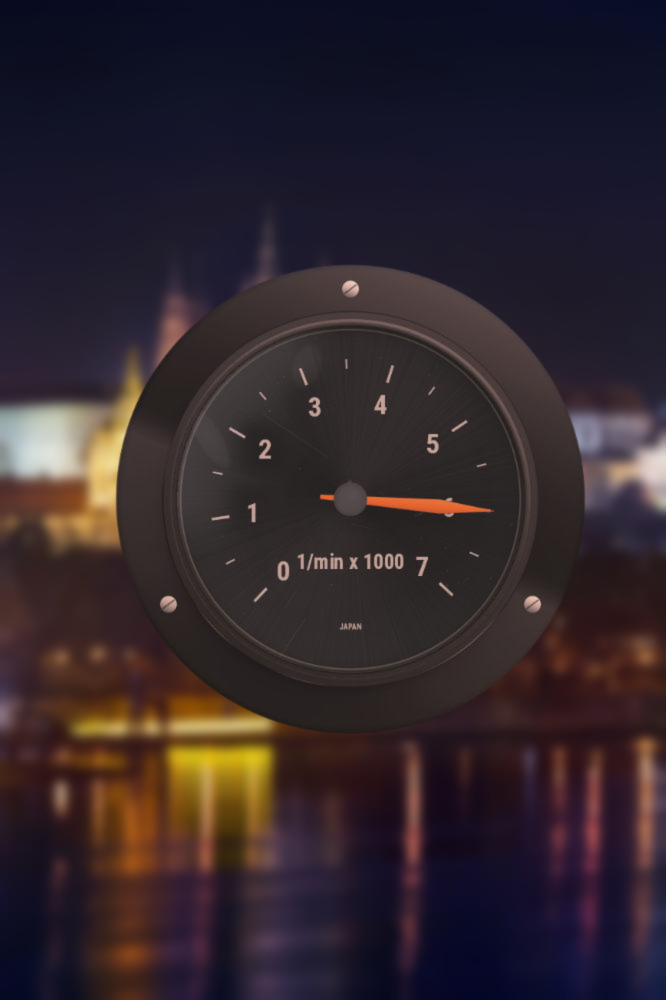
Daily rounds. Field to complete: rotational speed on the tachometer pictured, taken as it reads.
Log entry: 6000 rpm
